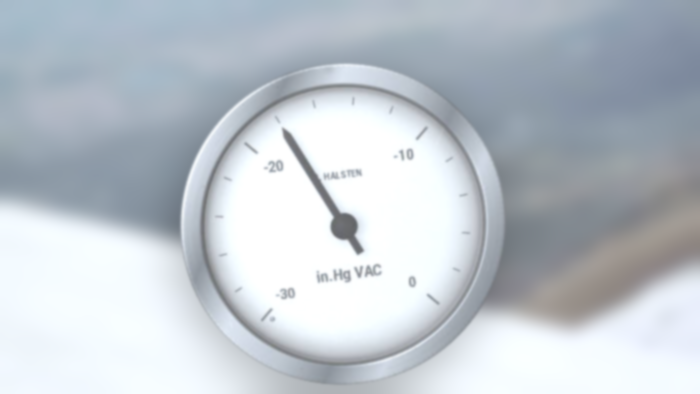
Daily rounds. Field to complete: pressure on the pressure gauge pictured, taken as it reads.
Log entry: -18 inHg
